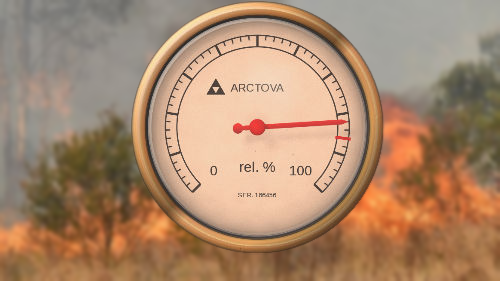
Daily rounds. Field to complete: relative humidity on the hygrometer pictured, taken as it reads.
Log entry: 82 %
